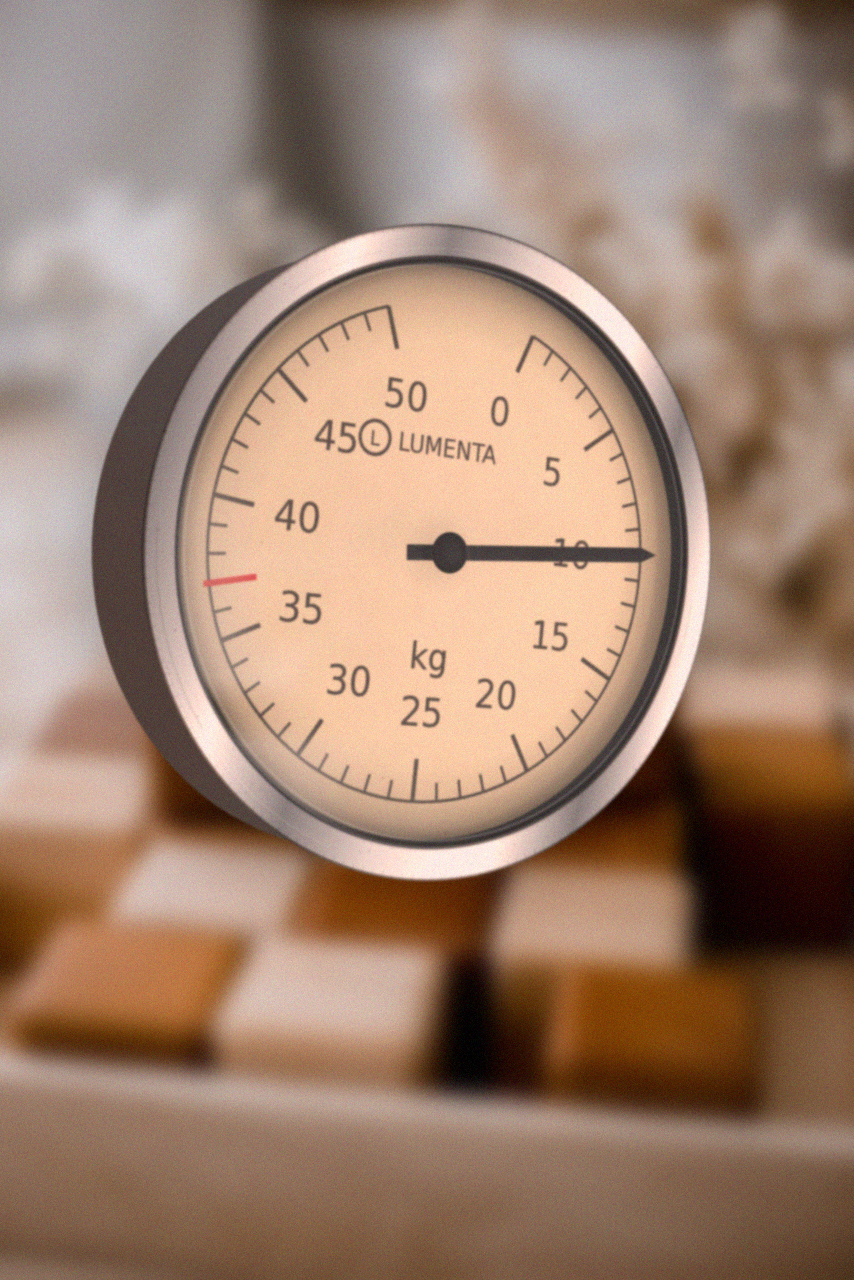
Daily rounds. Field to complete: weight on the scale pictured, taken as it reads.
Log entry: 10 kg
